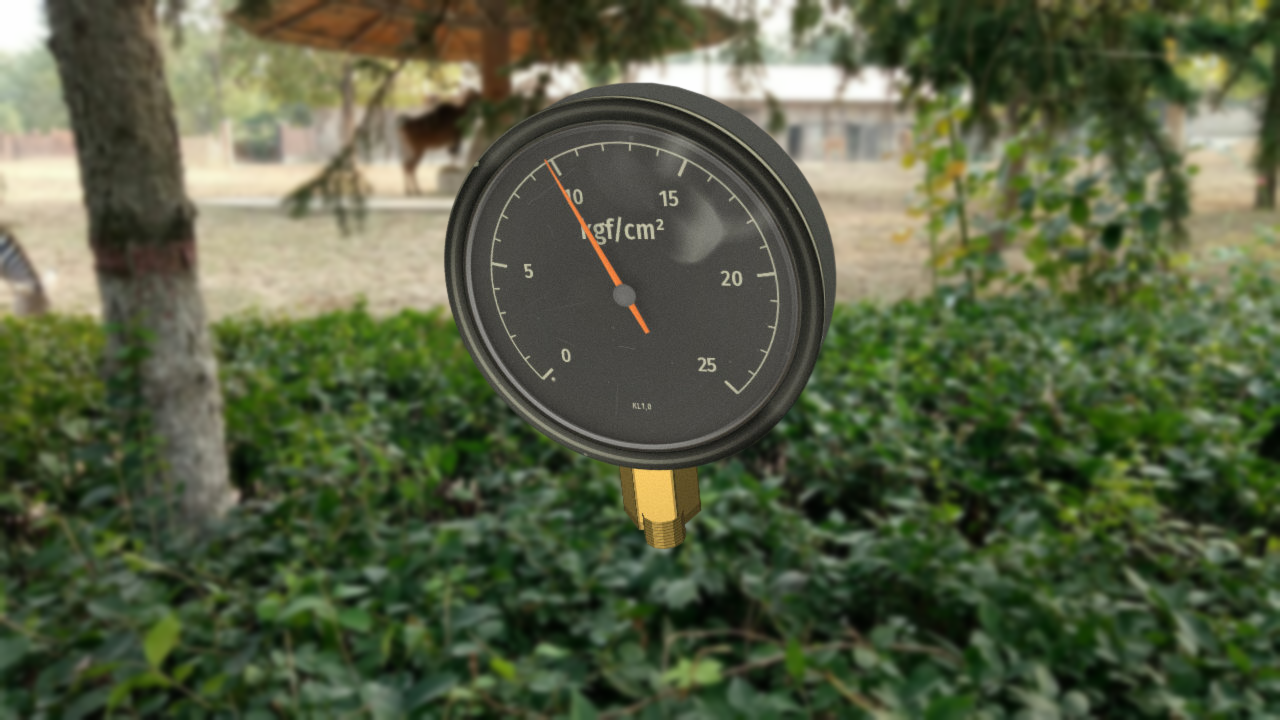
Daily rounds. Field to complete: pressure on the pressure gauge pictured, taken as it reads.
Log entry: 10 kg/cm²
